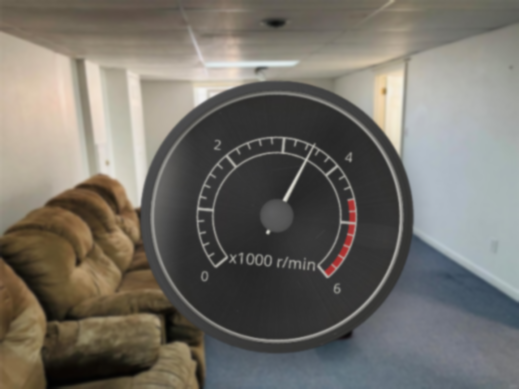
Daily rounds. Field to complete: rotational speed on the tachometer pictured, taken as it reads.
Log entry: 3500 rpm
